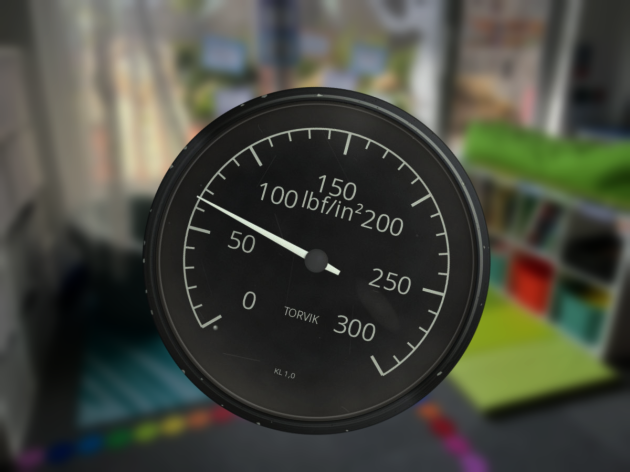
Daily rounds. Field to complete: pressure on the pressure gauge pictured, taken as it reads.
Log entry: 65 psi
